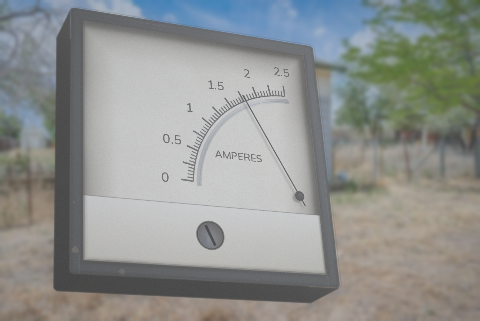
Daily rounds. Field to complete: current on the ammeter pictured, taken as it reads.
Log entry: 1.75 A
